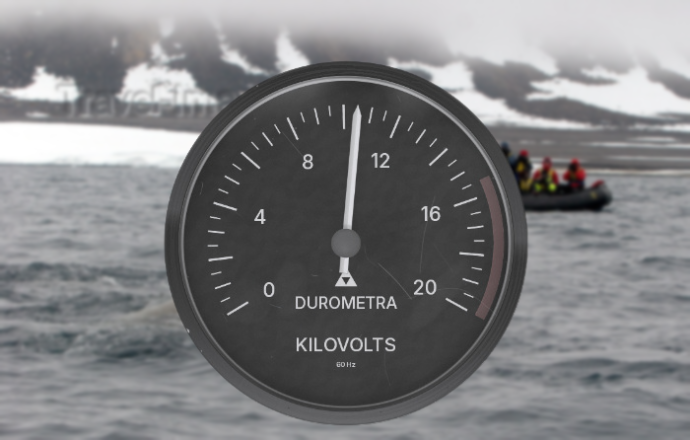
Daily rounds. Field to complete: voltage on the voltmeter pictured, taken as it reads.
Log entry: 10.5 kV
